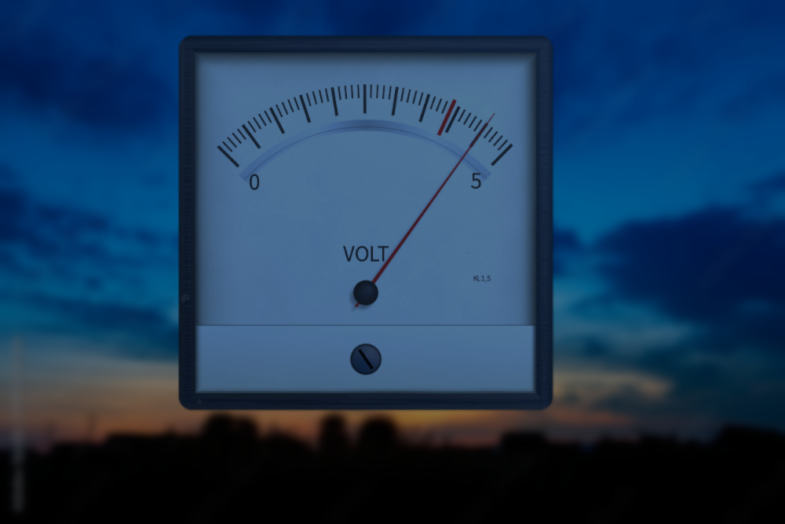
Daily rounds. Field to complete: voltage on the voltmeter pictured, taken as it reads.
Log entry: 4.5 V
